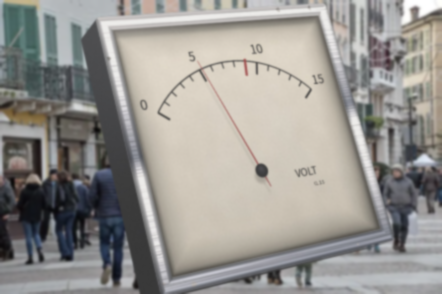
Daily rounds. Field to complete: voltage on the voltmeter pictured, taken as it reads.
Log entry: 5 V
